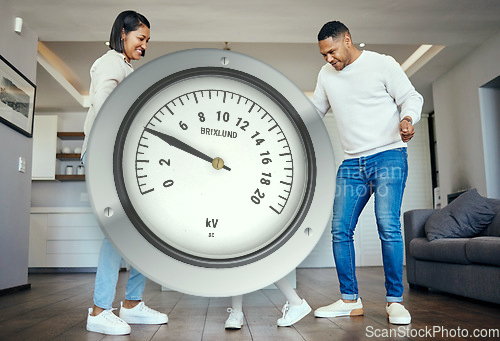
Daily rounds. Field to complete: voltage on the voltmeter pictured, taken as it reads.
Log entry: 4 kV
